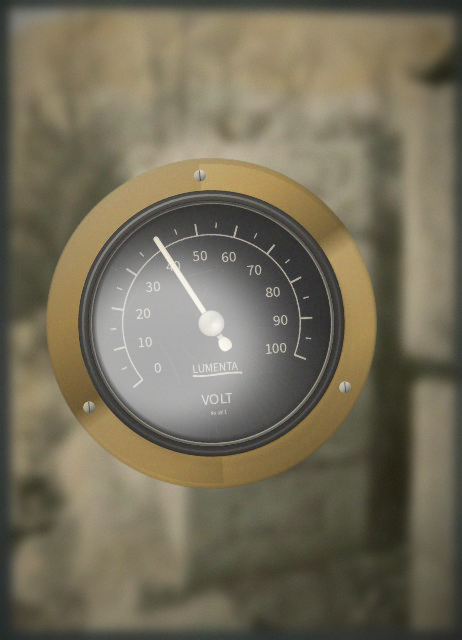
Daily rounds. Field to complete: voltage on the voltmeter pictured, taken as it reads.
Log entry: 40 V
